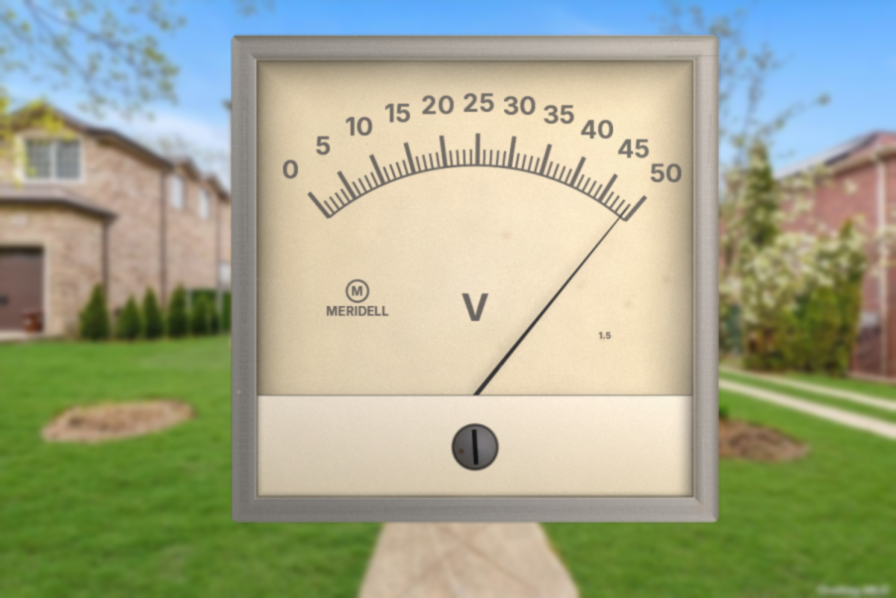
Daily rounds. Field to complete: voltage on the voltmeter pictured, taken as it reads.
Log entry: 49 V
